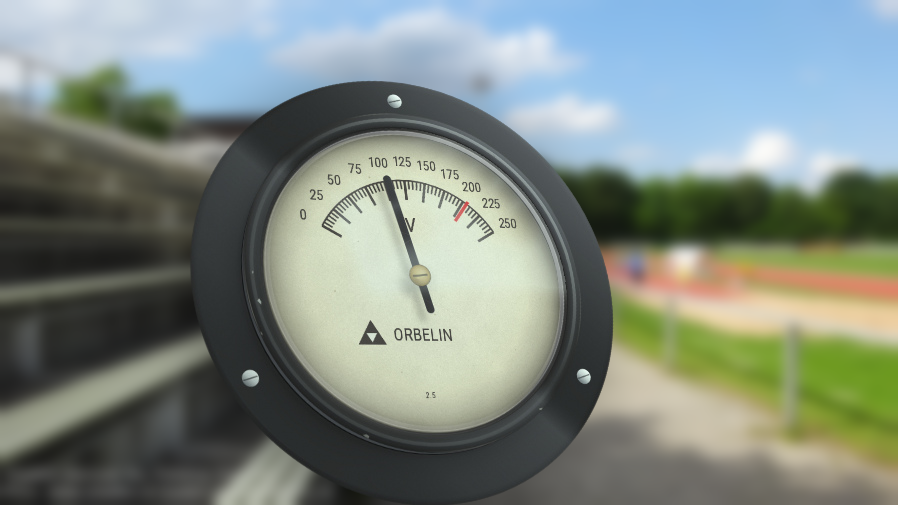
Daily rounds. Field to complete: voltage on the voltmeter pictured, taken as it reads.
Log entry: 100 V
